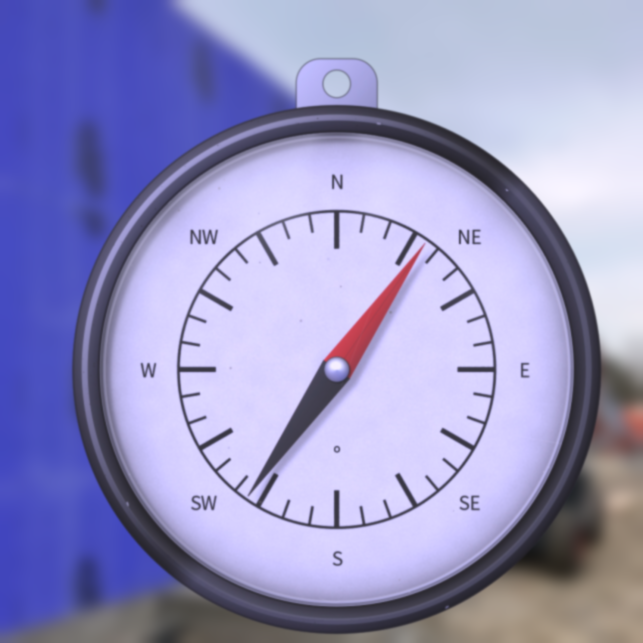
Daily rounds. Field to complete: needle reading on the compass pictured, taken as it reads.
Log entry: 35 °
